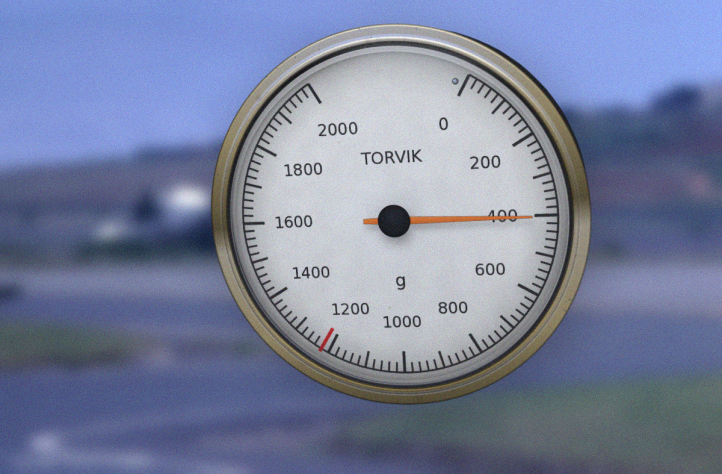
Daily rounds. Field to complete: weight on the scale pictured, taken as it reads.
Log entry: 400 g
